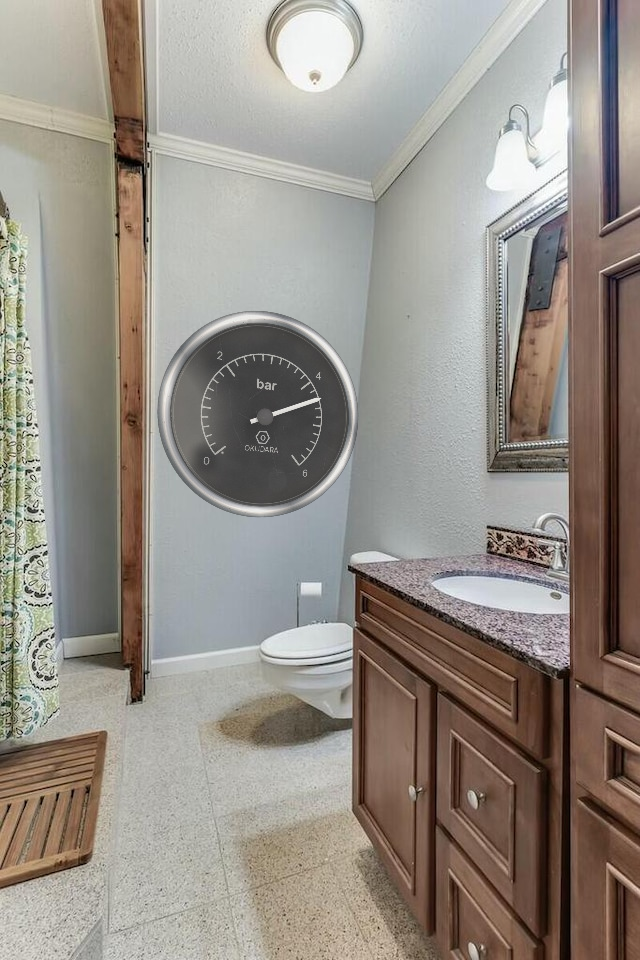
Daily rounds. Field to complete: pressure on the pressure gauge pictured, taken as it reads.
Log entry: 4.4 bar
